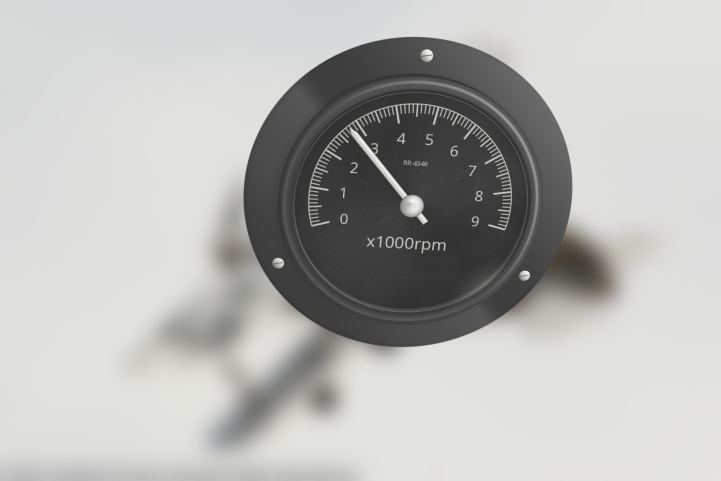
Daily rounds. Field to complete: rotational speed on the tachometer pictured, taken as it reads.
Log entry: 2800 rpm
